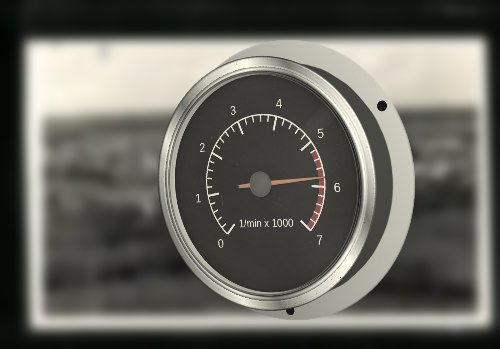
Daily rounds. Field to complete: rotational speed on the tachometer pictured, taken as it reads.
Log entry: 5800 rpm
